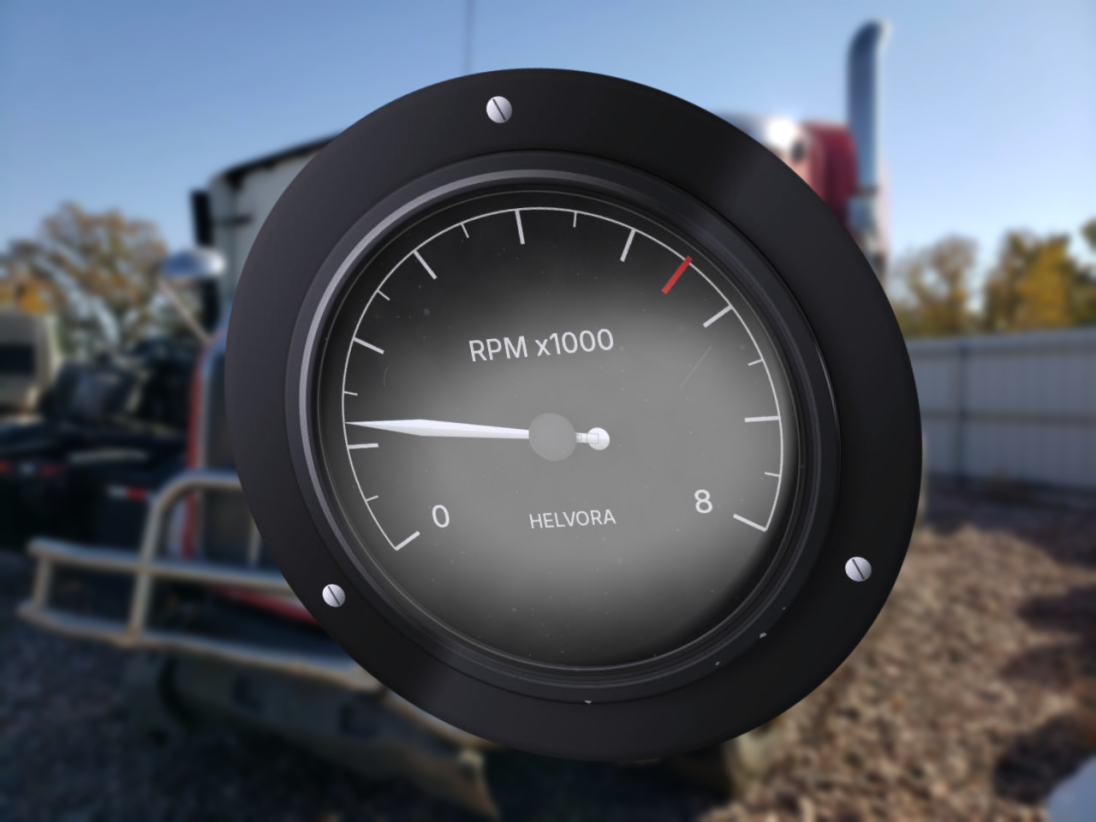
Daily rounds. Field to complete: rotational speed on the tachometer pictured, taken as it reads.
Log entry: 1250 rpm
